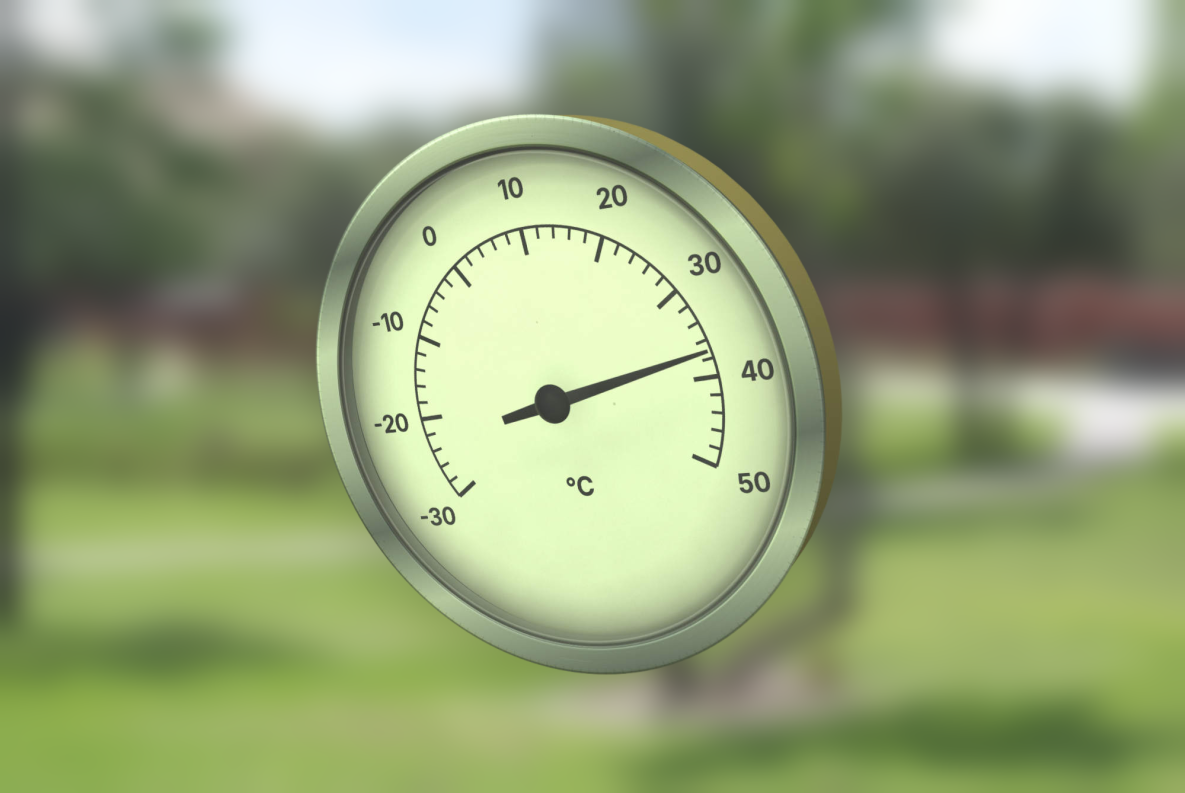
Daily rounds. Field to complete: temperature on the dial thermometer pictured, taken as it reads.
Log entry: 37 °C
